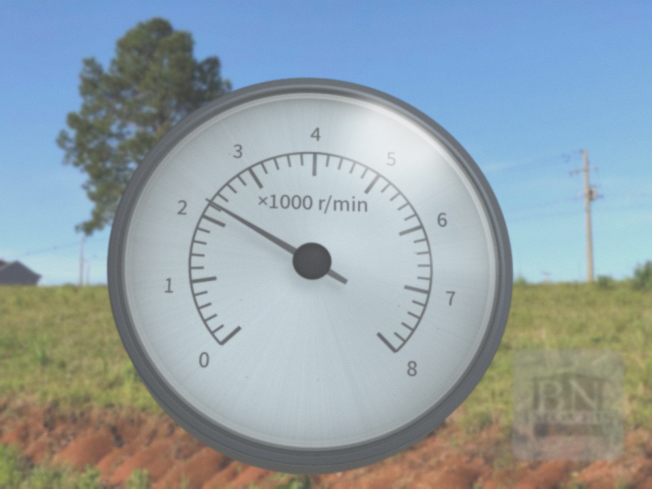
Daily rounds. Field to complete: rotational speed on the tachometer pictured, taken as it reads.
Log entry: 2200 rpm
